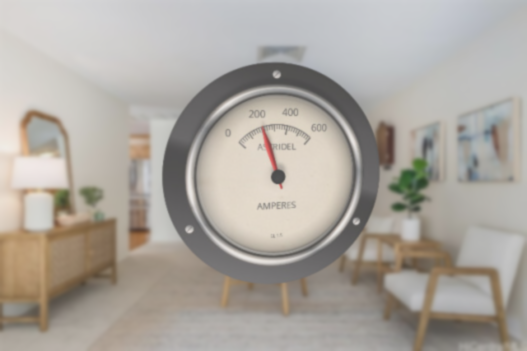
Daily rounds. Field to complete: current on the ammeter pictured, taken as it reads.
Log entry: 200 A
